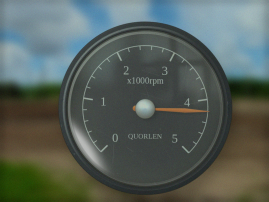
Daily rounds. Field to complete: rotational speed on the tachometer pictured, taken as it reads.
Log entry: 4200 rpm
